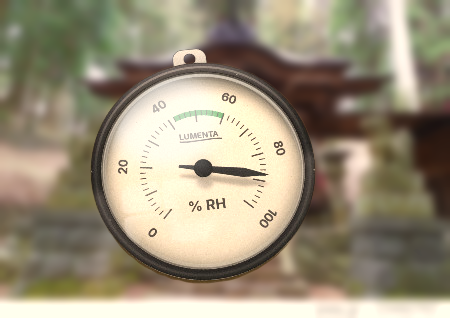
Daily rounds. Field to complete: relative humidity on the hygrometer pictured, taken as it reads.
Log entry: 88 %
